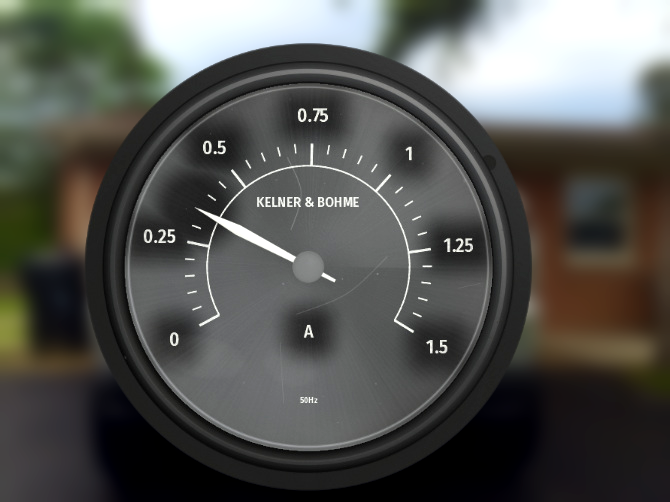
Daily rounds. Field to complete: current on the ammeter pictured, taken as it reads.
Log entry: 0.35 A
